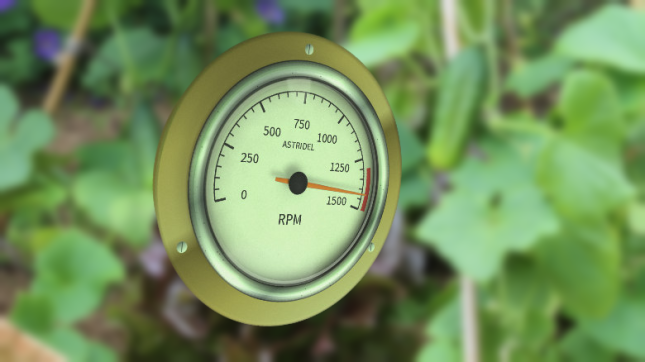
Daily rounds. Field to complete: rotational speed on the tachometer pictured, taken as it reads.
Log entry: 1425 rpm
